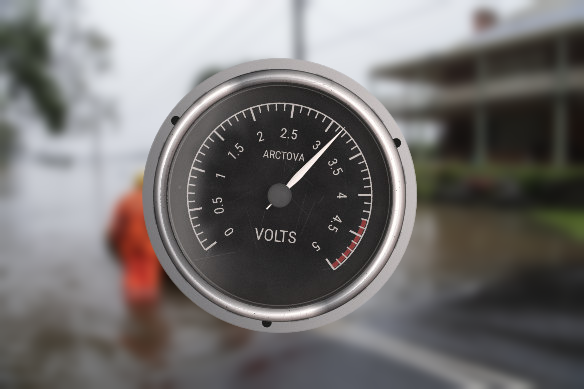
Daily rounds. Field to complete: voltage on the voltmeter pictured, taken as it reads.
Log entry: 3.15 V
